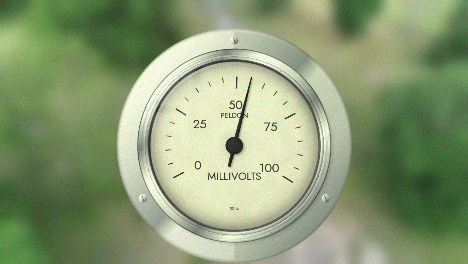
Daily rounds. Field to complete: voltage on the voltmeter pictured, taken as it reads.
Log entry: 55 mV
